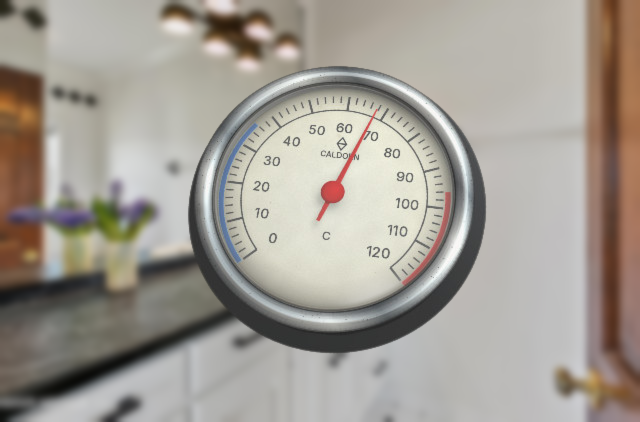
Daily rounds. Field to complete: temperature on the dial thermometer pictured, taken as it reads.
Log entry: 68 °C
